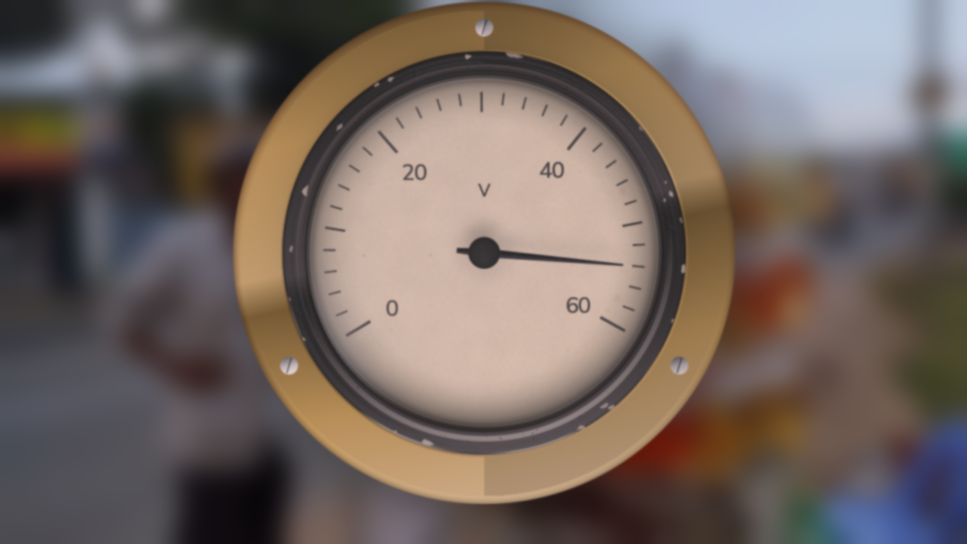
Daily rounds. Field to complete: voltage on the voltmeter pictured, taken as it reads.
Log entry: 54 V
